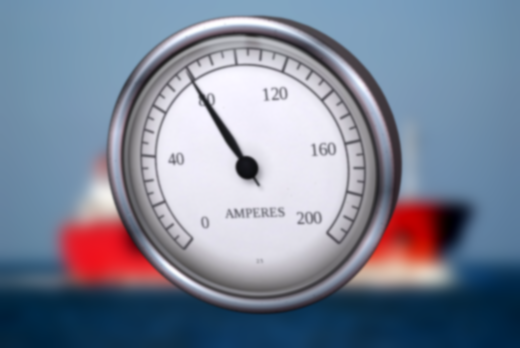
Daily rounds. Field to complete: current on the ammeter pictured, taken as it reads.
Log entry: 80 A
